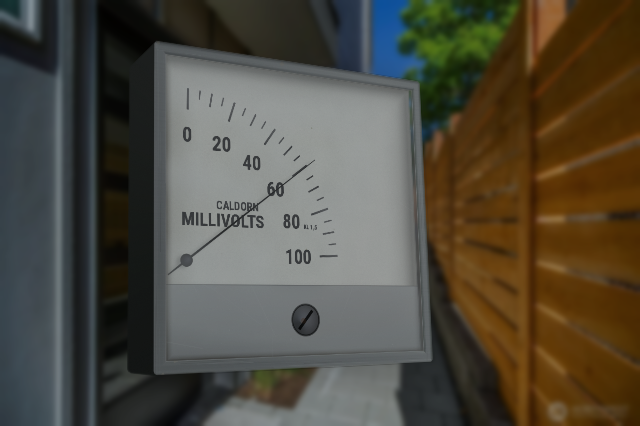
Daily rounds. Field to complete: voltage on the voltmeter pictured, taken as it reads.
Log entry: 60 mV
